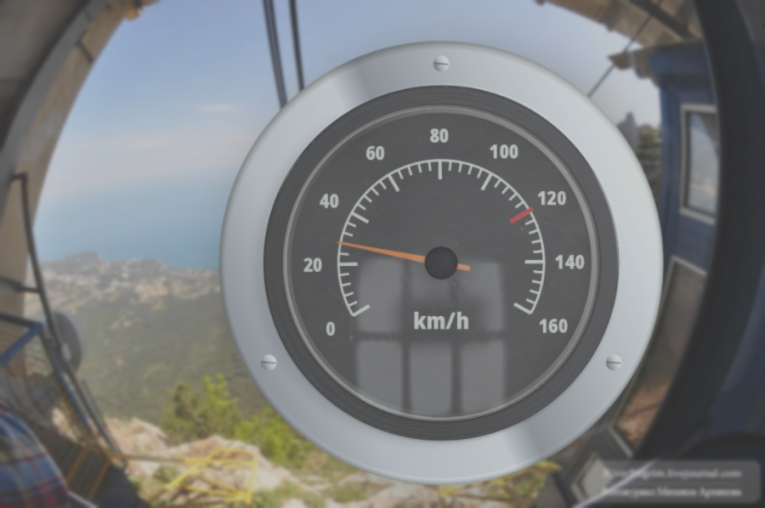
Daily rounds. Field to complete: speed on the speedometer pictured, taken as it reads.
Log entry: 28 km/h
